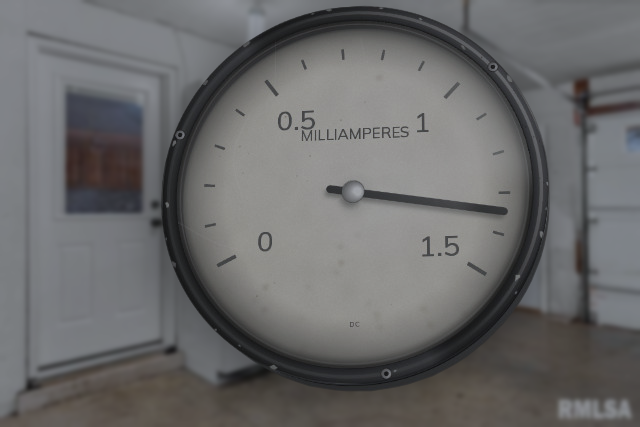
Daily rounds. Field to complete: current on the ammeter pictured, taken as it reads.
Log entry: 1.35 mA
